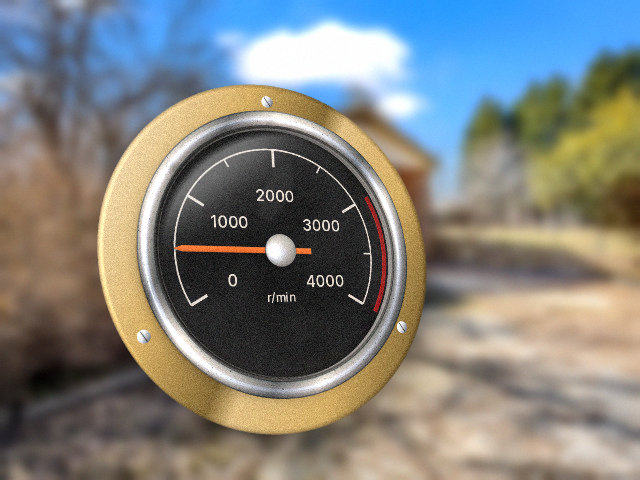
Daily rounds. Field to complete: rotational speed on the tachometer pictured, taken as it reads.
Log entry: 500 rpm
